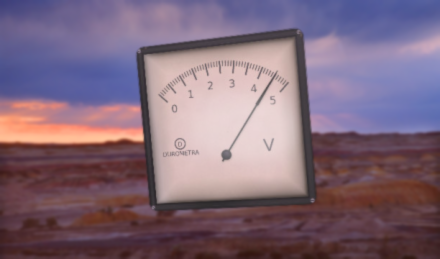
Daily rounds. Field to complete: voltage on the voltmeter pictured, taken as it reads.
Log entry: 4.5 V
